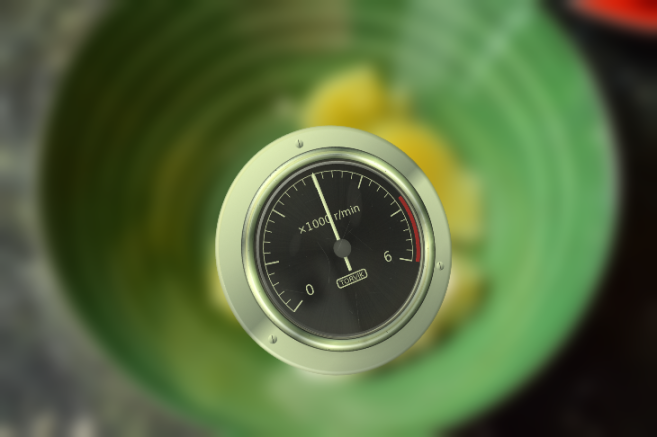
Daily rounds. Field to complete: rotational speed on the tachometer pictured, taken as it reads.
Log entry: 3000 rpm
